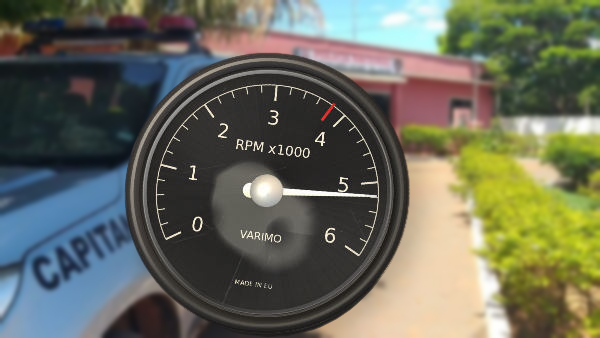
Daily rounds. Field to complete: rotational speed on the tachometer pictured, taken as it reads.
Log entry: 5200 rpm
